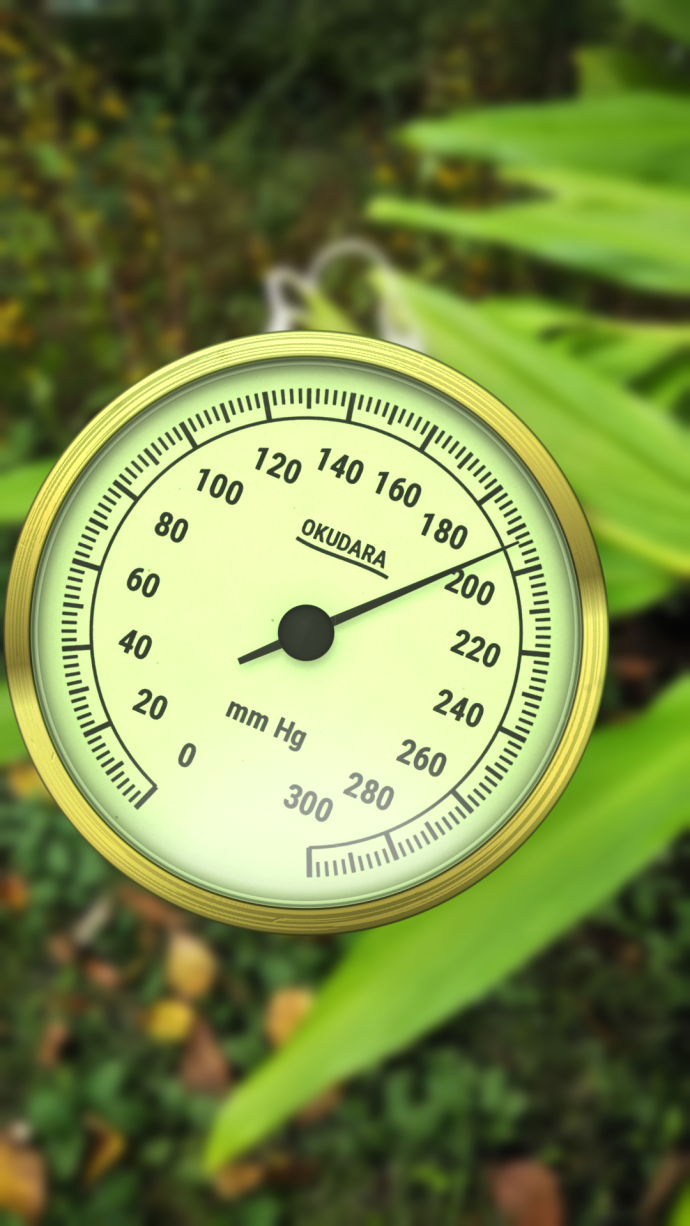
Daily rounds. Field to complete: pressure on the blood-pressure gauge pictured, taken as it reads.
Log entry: 193 mmHg
